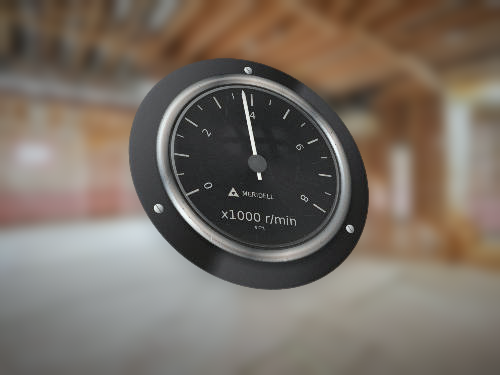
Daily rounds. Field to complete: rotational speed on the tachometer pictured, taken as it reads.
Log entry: 3750 rpm
